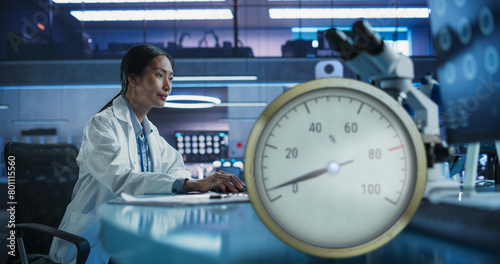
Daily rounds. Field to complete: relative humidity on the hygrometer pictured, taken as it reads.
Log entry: 4 %
